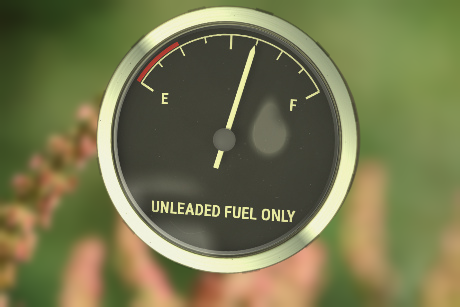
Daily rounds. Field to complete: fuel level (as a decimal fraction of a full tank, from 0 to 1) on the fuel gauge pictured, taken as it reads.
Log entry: 0.625
